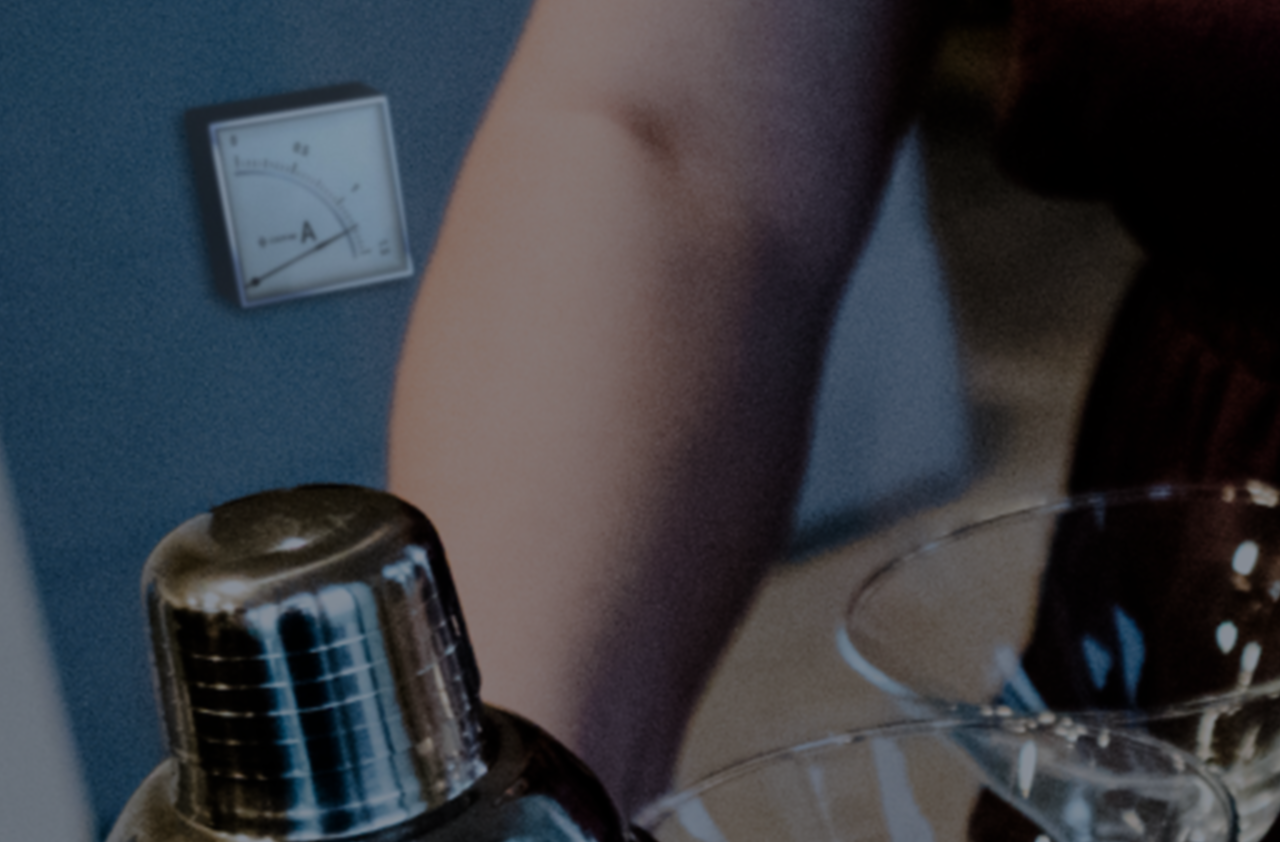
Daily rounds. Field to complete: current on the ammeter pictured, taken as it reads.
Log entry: 1.25 A
